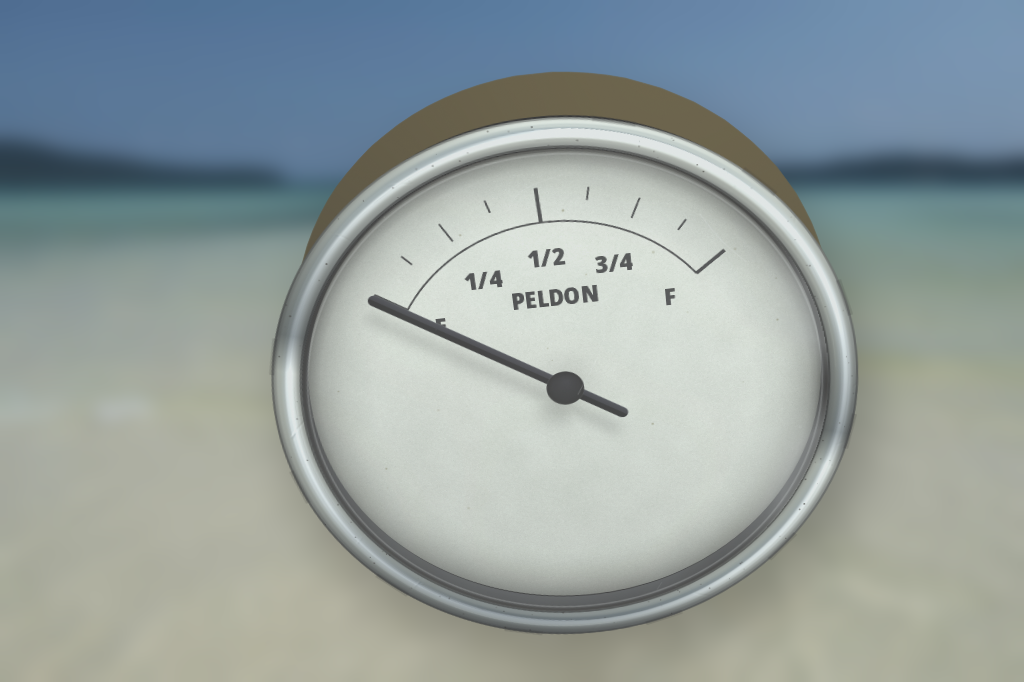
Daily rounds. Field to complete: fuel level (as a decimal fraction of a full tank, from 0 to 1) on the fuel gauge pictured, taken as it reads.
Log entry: 0
